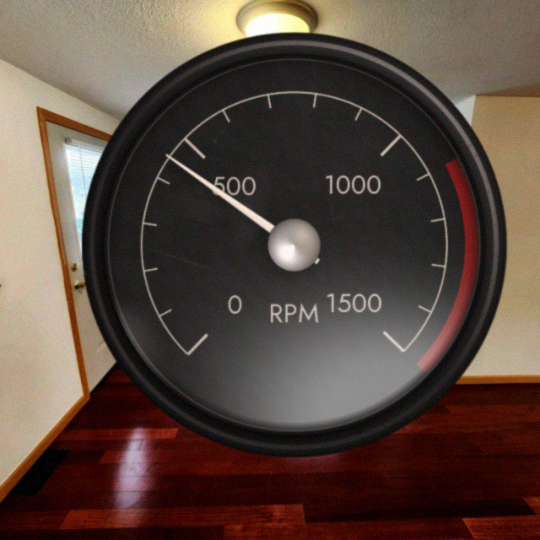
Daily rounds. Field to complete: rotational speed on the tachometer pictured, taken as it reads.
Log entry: 450 rpm
